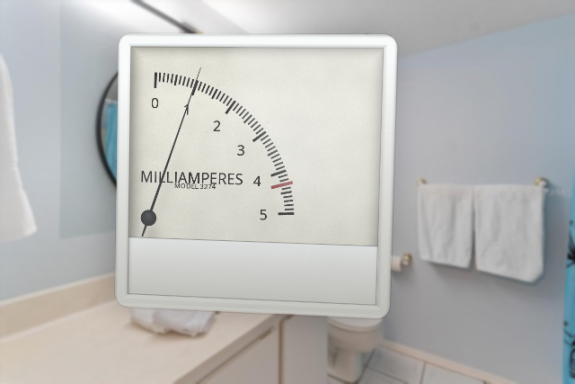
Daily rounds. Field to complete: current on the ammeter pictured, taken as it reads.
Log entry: 1 mA
